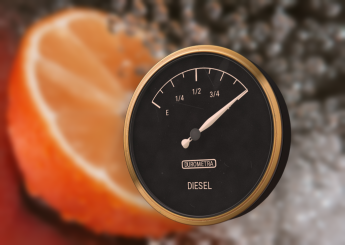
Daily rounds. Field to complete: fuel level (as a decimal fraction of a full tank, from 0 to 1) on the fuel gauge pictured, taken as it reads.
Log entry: 1
